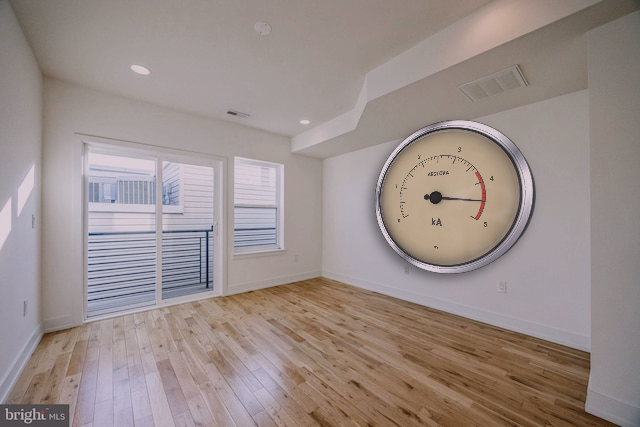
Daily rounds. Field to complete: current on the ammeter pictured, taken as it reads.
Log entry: 4.5 kA
